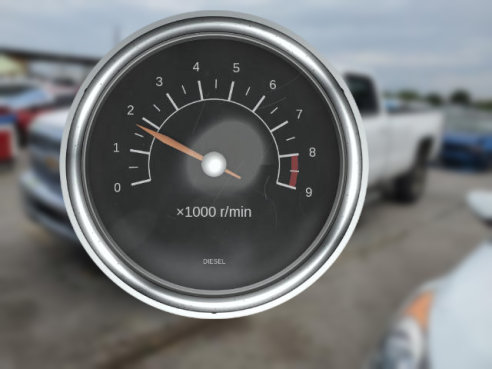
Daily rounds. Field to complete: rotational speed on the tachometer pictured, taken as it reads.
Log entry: 1750 rpm
